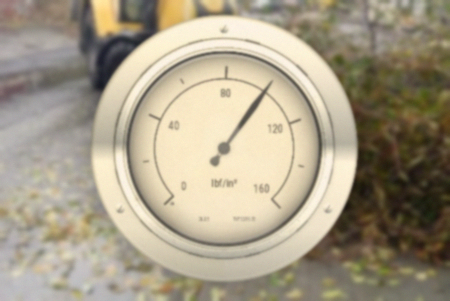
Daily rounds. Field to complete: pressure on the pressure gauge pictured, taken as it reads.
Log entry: 100 psi
